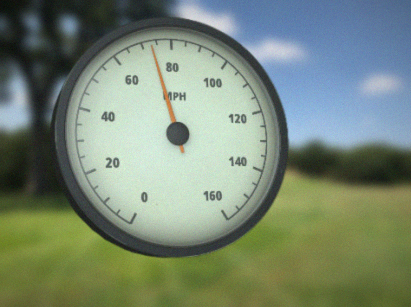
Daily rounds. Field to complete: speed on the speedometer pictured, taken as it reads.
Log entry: 72.5 mph
